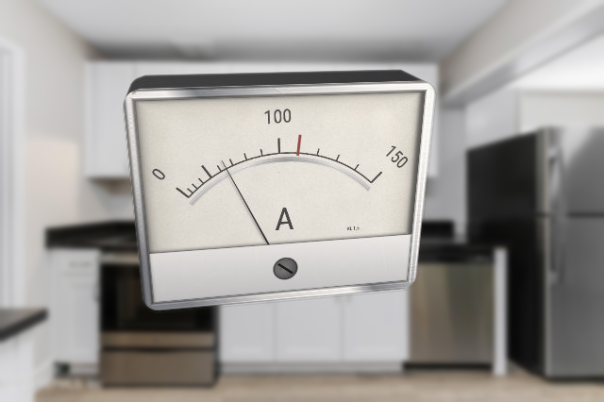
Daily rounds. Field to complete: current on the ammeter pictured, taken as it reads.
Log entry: 65 A
